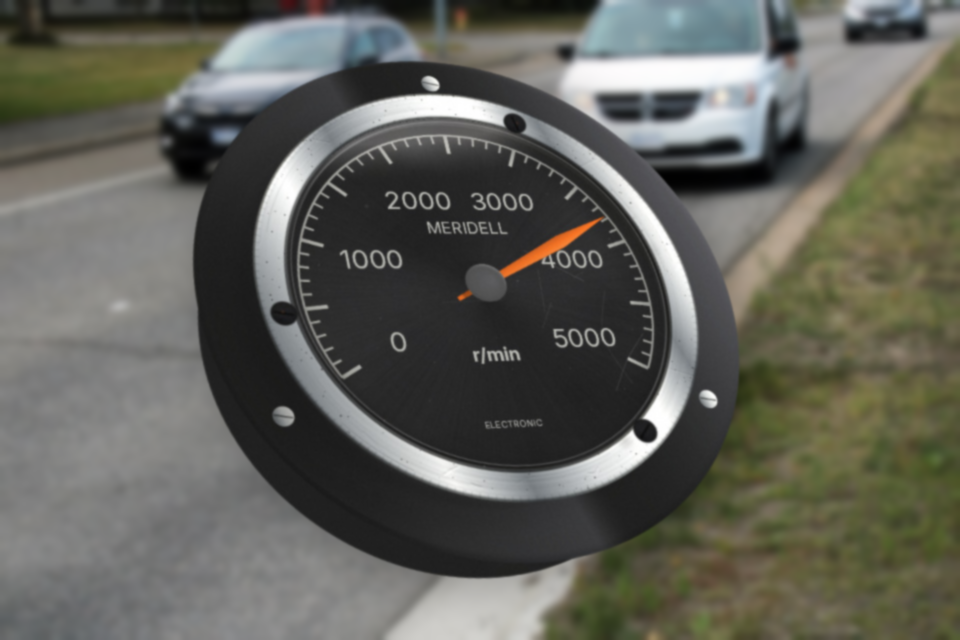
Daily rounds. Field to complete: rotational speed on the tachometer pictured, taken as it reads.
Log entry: 3800 rpm
